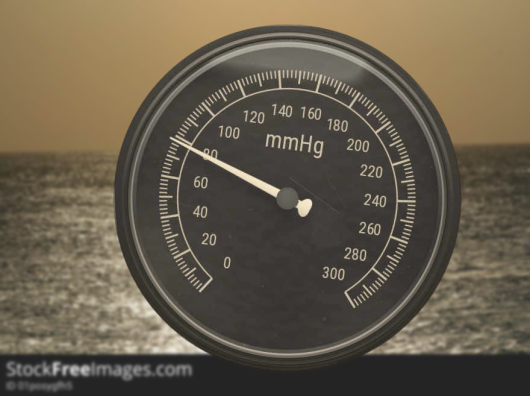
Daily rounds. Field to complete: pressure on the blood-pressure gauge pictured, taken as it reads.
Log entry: 78 mmHg
